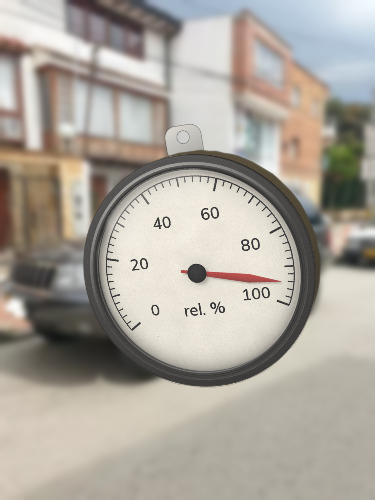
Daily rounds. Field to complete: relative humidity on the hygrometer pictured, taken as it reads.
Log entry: 94 %
